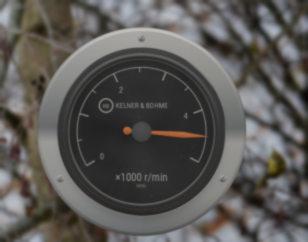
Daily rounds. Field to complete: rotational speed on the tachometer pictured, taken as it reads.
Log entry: 4500 rpm
